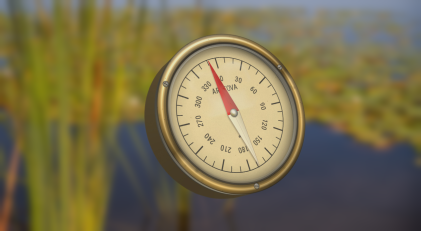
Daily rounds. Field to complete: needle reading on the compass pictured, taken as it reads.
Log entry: 350 °
